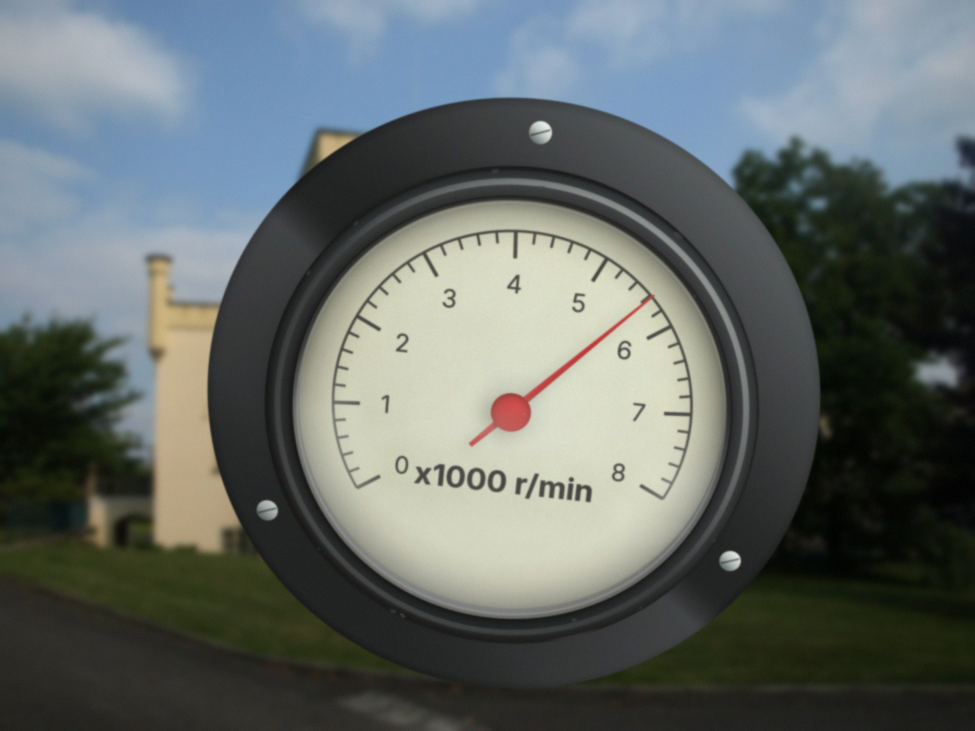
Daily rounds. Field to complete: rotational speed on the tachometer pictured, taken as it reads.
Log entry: 5600 rpm
